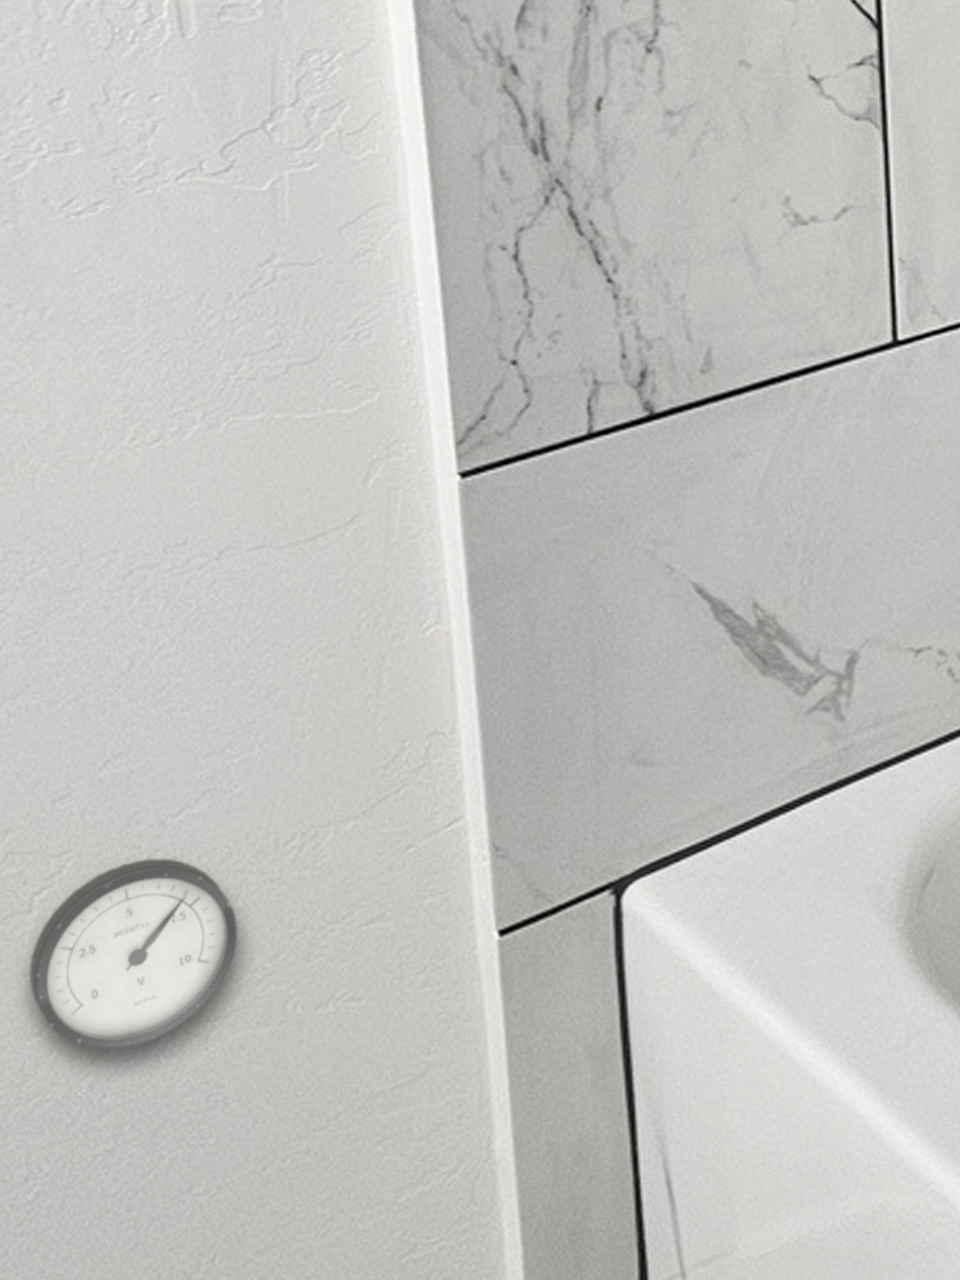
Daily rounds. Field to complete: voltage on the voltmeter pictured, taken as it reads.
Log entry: 7 V
